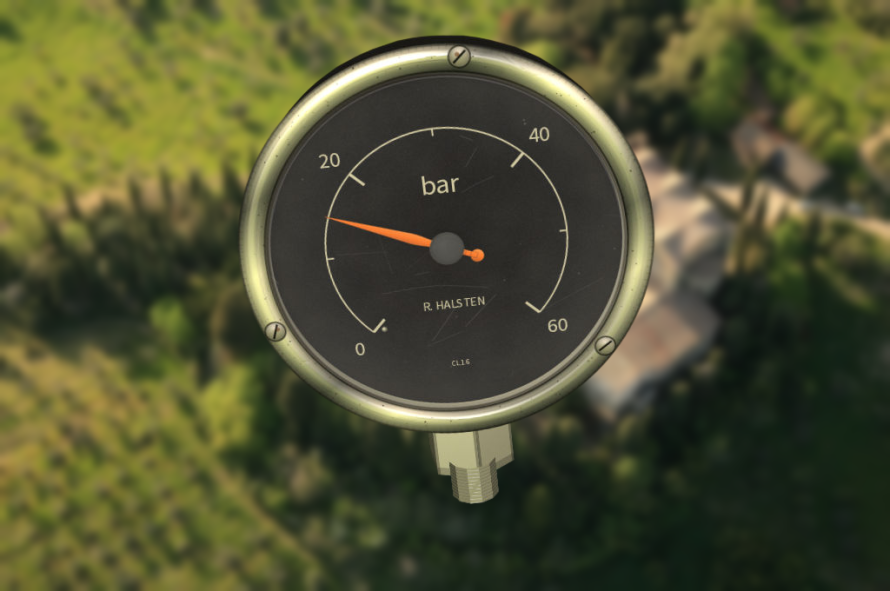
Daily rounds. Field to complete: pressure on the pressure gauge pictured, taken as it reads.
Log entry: 15 bar
